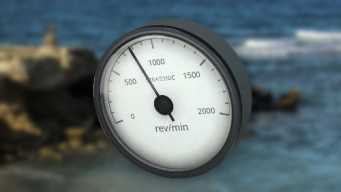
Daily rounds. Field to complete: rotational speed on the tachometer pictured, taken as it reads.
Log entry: 800 rpm
